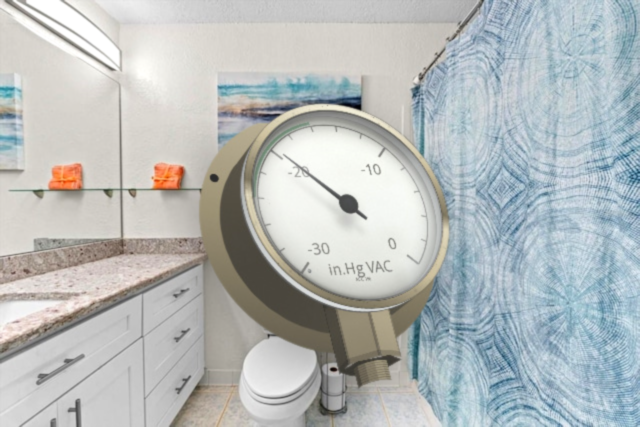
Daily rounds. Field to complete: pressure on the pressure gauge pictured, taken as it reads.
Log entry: -20 inHg
